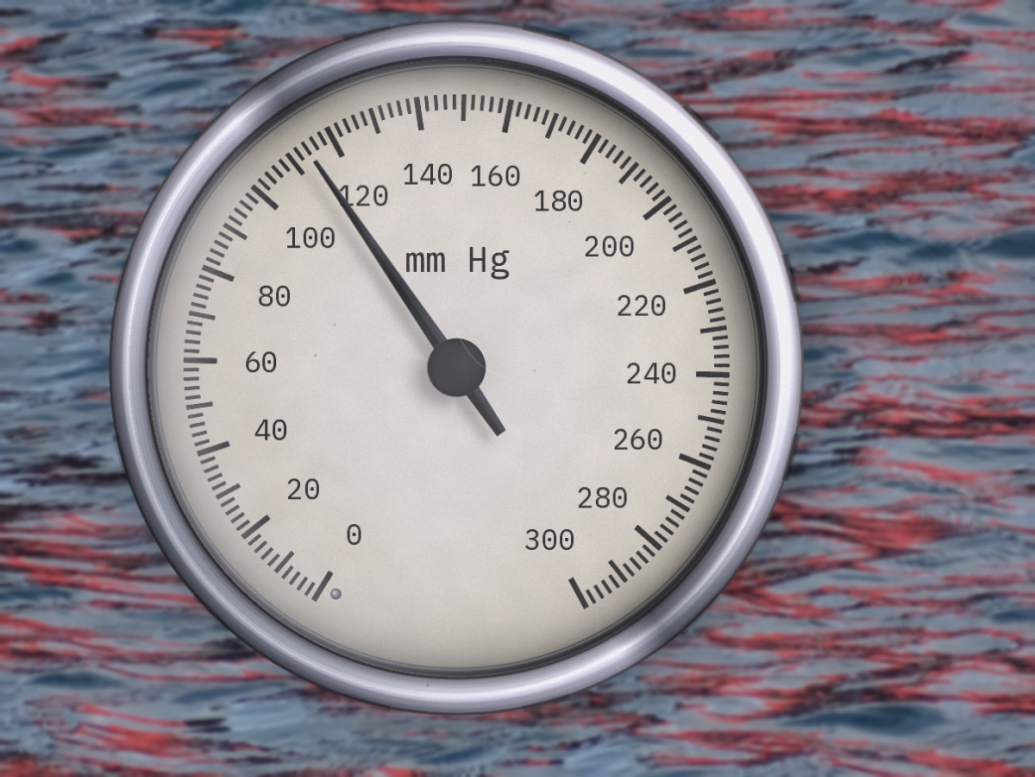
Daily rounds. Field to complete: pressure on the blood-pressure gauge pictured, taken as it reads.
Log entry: 114 mmHg
